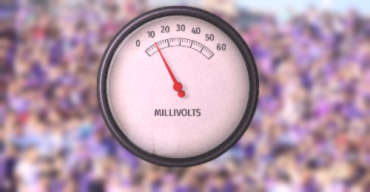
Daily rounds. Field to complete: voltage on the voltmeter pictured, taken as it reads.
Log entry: 10 mV
